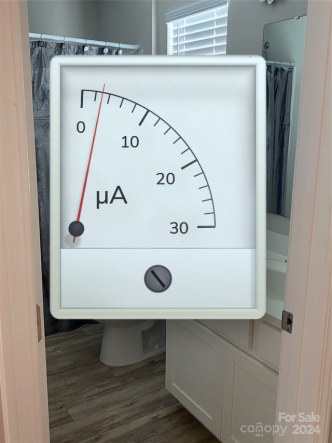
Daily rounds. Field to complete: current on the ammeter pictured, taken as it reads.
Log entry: 3 µA
